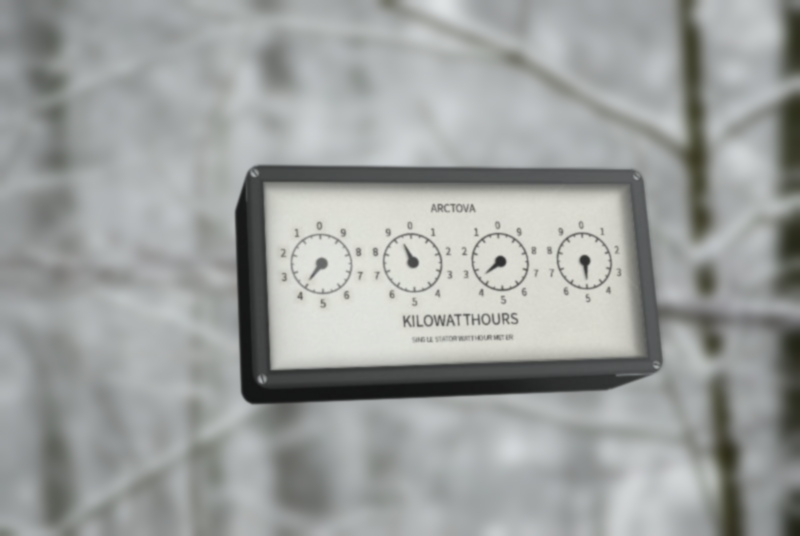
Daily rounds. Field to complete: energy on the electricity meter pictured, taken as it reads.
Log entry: 3935 kWh
